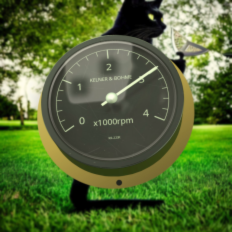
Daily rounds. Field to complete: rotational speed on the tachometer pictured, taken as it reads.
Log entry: 3000 rpm
